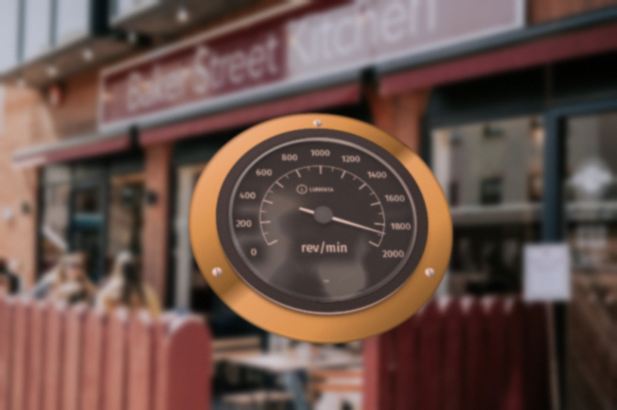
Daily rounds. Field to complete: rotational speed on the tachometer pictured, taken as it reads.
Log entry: 1900 rpm
